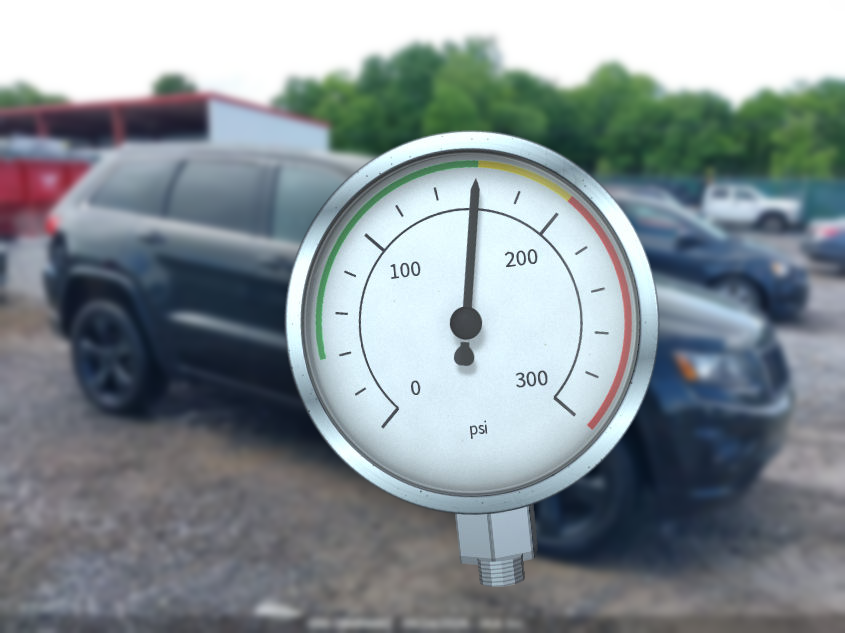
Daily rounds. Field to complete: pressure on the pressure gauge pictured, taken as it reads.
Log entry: 160 psi
